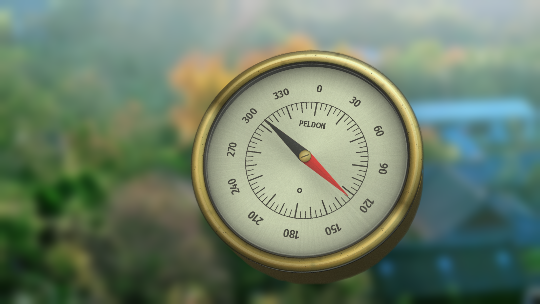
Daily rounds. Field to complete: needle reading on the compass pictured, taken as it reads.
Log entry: 125 °
